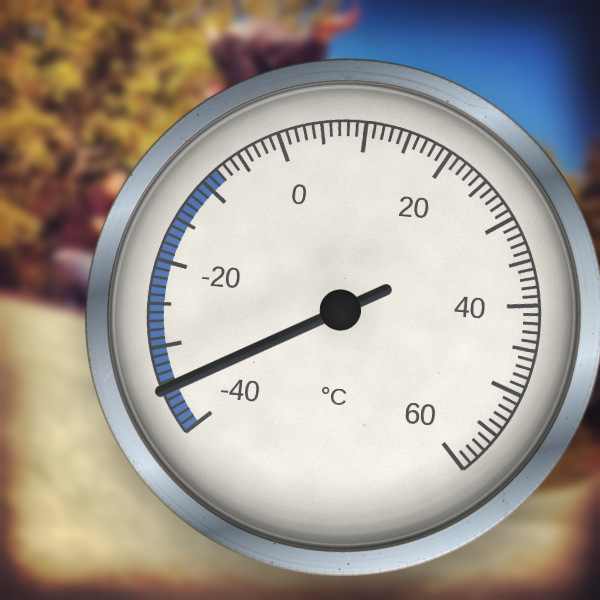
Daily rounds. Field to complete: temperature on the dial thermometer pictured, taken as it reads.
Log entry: -35 °C
